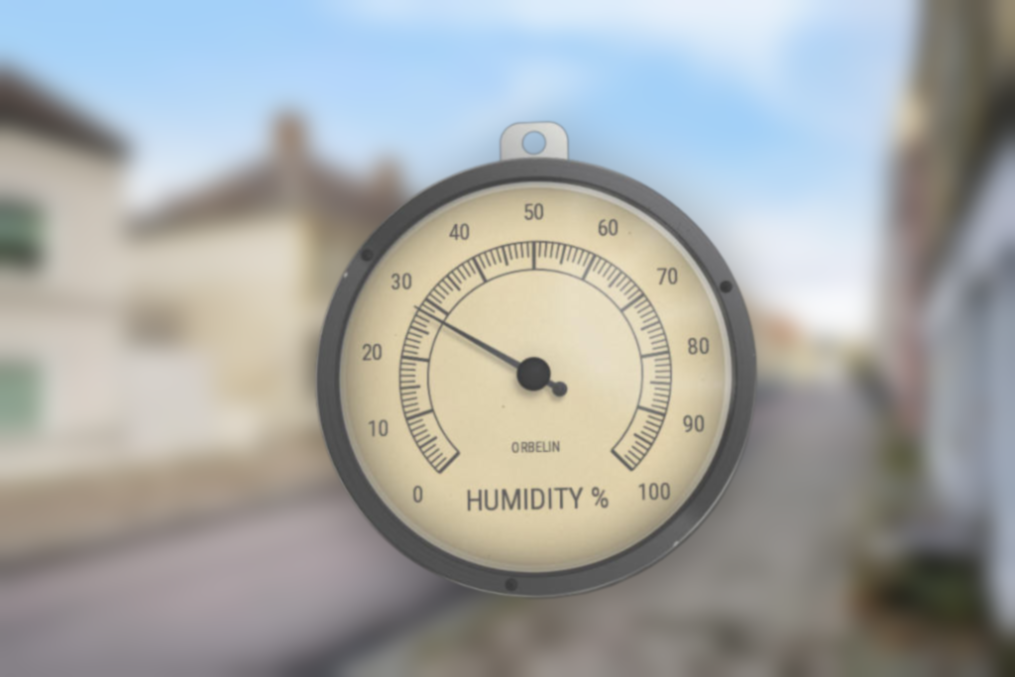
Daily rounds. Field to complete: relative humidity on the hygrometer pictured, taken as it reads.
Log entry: 28 %
